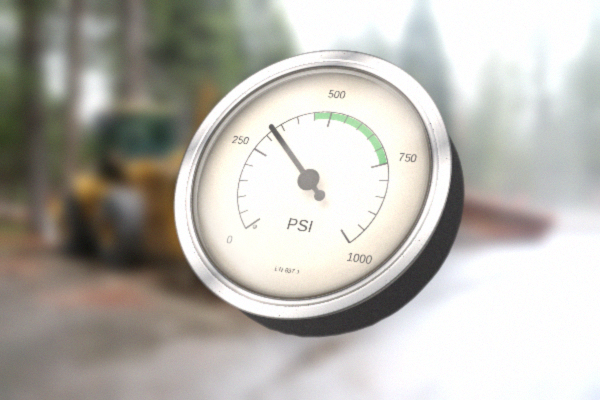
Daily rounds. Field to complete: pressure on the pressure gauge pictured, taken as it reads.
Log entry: 325 psi
